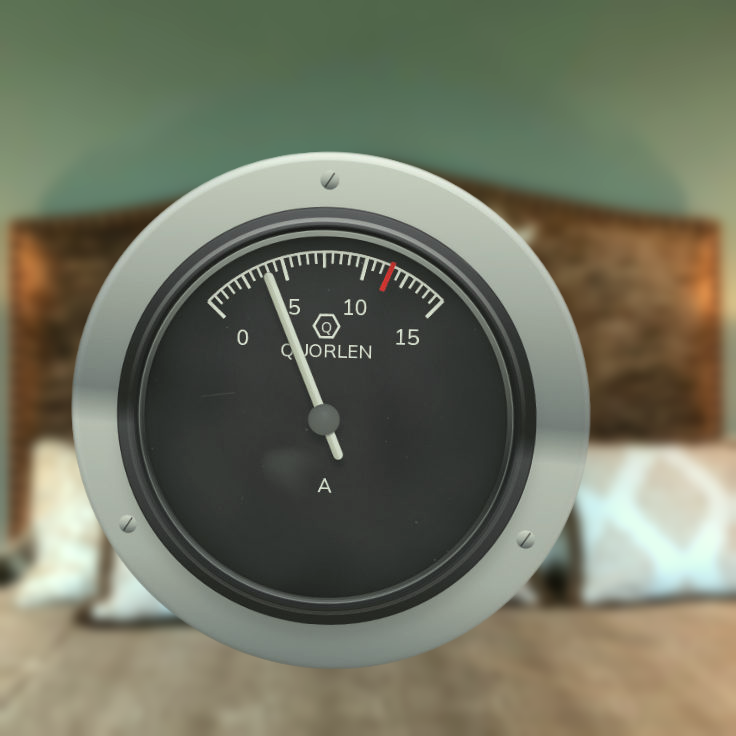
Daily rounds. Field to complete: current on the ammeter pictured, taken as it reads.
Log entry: 4 A
